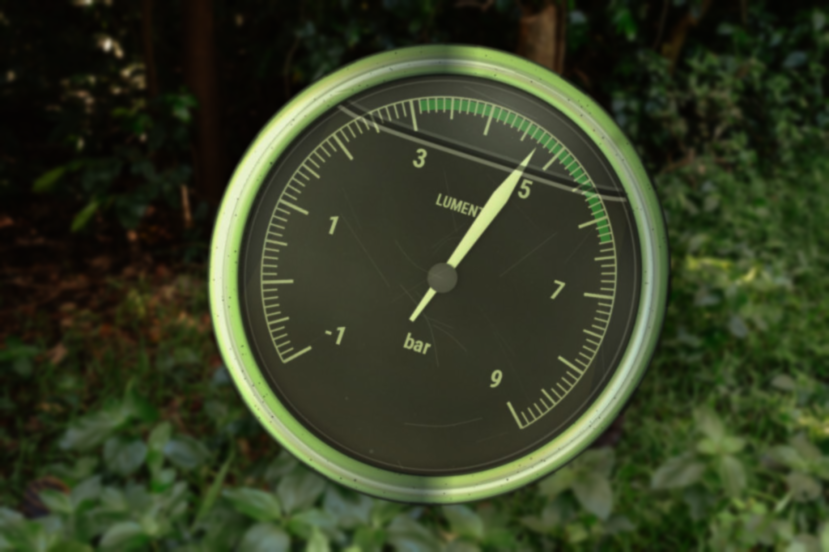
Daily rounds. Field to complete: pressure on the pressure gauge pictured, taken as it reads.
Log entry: 4.7 bar
